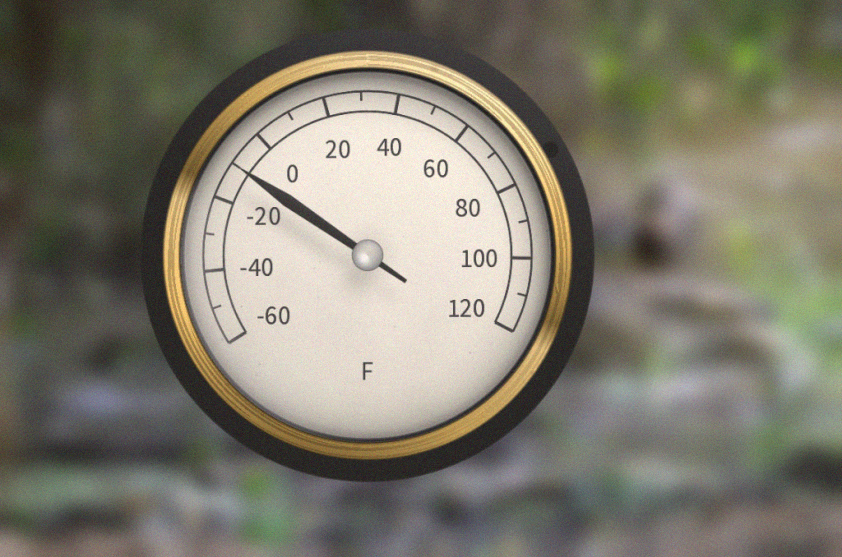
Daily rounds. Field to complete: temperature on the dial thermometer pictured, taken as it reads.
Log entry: -10 °F
